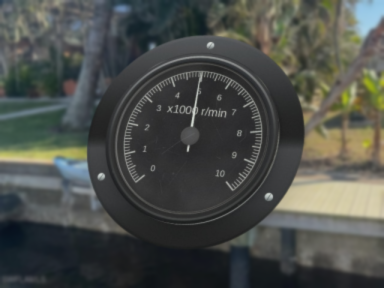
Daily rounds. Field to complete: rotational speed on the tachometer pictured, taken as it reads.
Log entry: 5000 rpm
